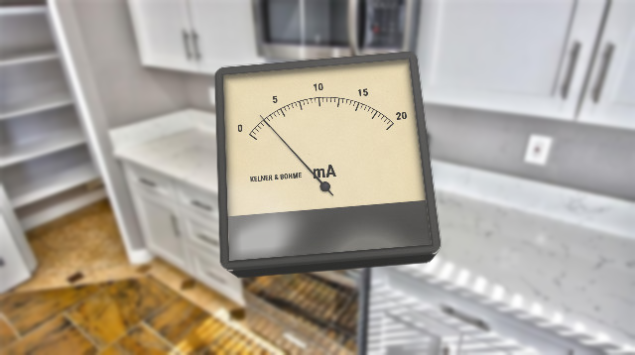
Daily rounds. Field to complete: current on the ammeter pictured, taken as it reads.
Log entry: 2.5 mA
